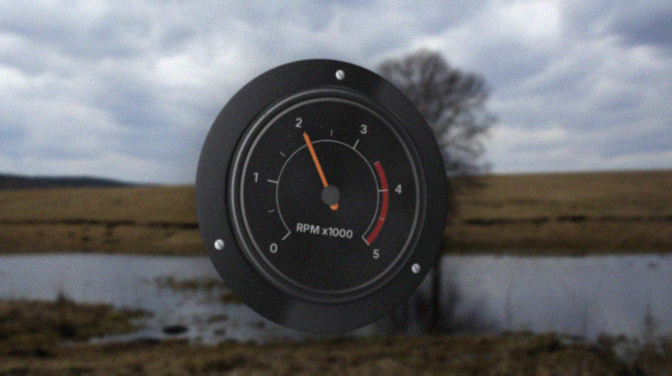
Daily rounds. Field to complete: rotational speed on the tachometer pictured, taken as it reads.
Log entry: 2000 rpm
